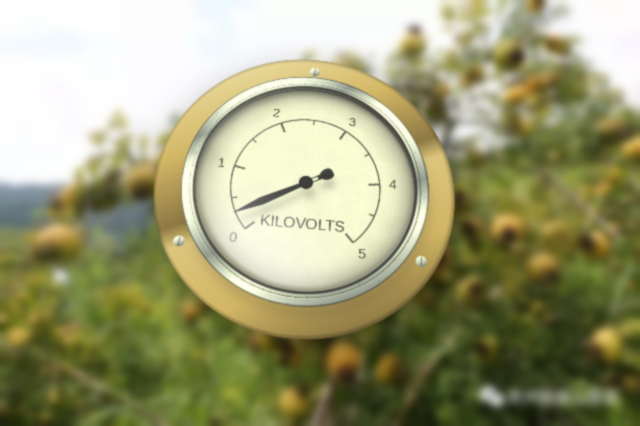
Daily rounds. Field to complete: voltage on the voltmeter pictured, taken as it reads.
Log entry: 0.25 kV
